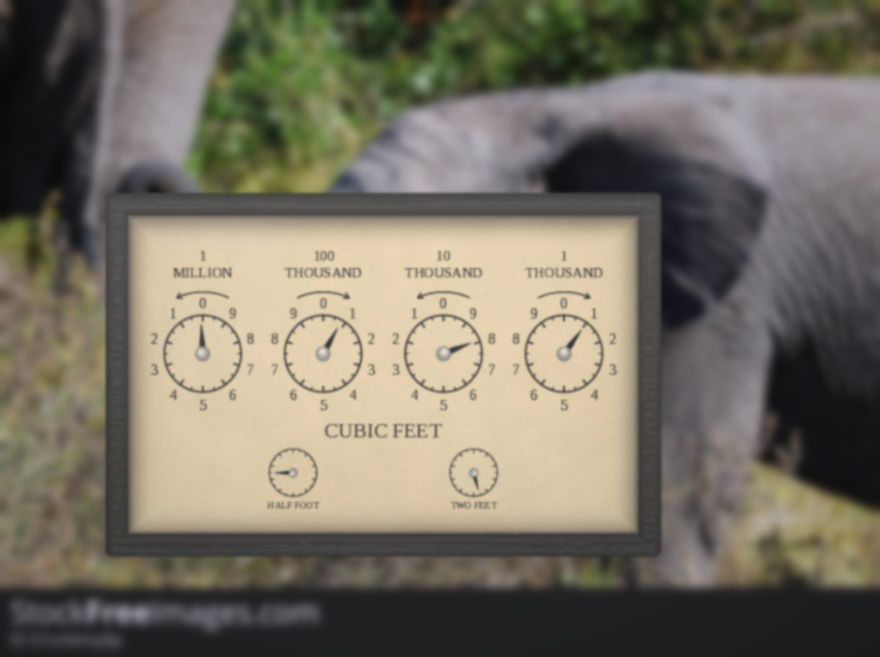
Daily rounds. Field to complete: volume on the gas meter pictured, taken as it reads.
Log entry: 8100 ft³
